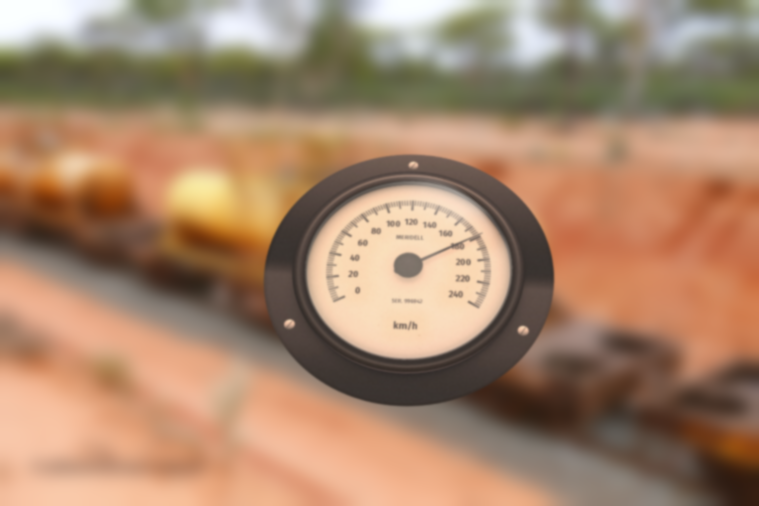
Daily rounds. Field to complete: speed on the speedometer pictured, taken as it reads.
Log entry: 180 km/h
